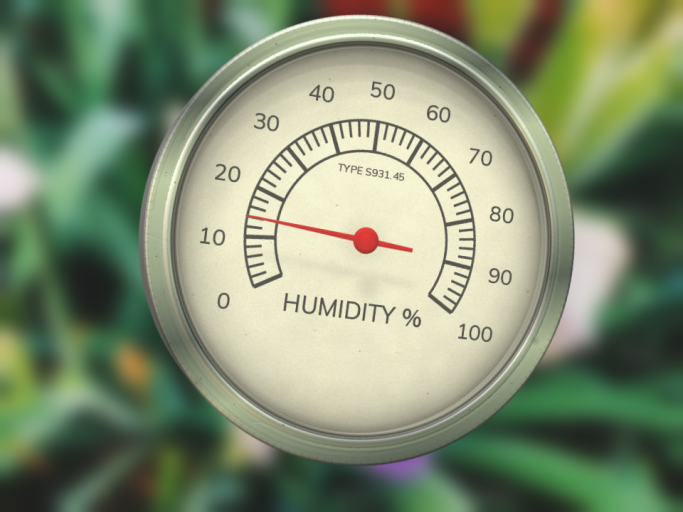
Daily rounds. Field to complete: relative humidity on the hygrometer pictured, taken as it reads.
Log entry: 14 %
